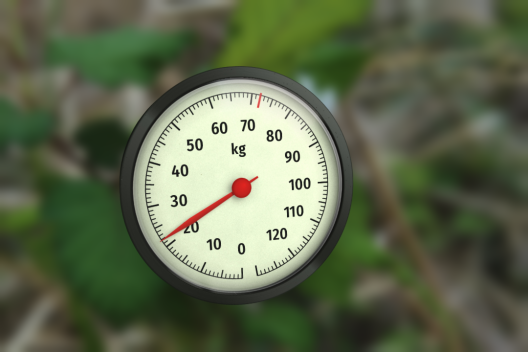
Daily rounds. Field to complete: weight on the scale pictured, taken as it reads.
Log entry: 22 kg
